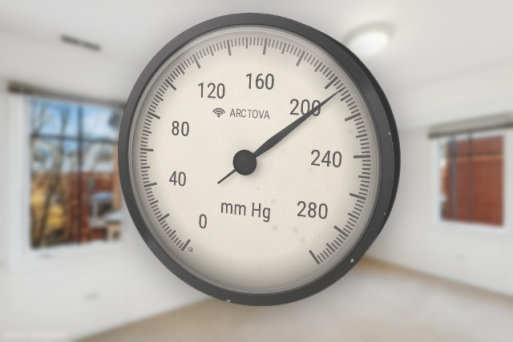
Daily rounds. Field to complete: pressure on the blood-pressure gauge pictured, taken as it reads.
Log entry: 206 mmHg
